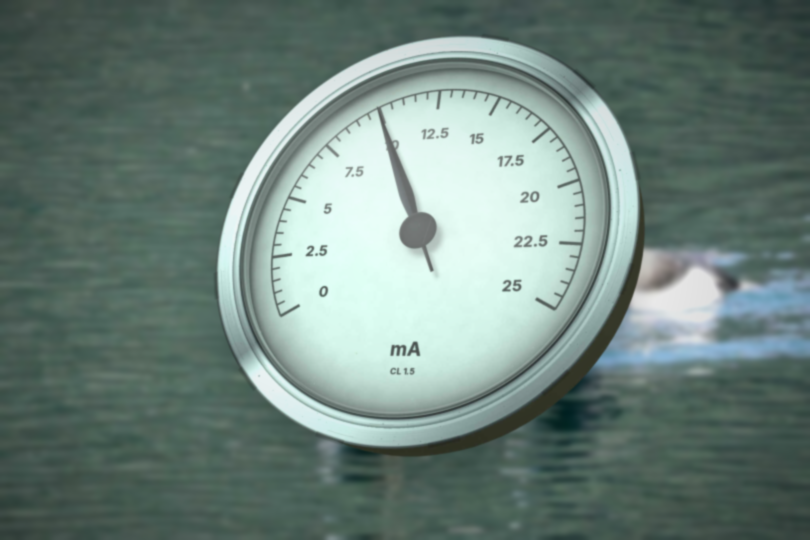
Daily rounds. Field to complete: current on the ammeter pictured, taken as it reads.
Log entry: 10 mA
